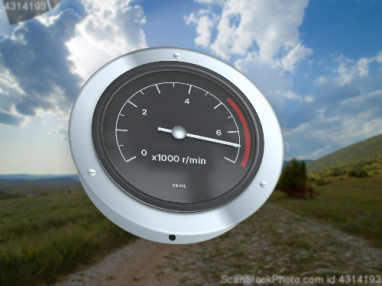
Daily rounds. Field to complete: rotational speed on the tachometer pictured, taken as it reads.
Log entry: 6500 rpm
